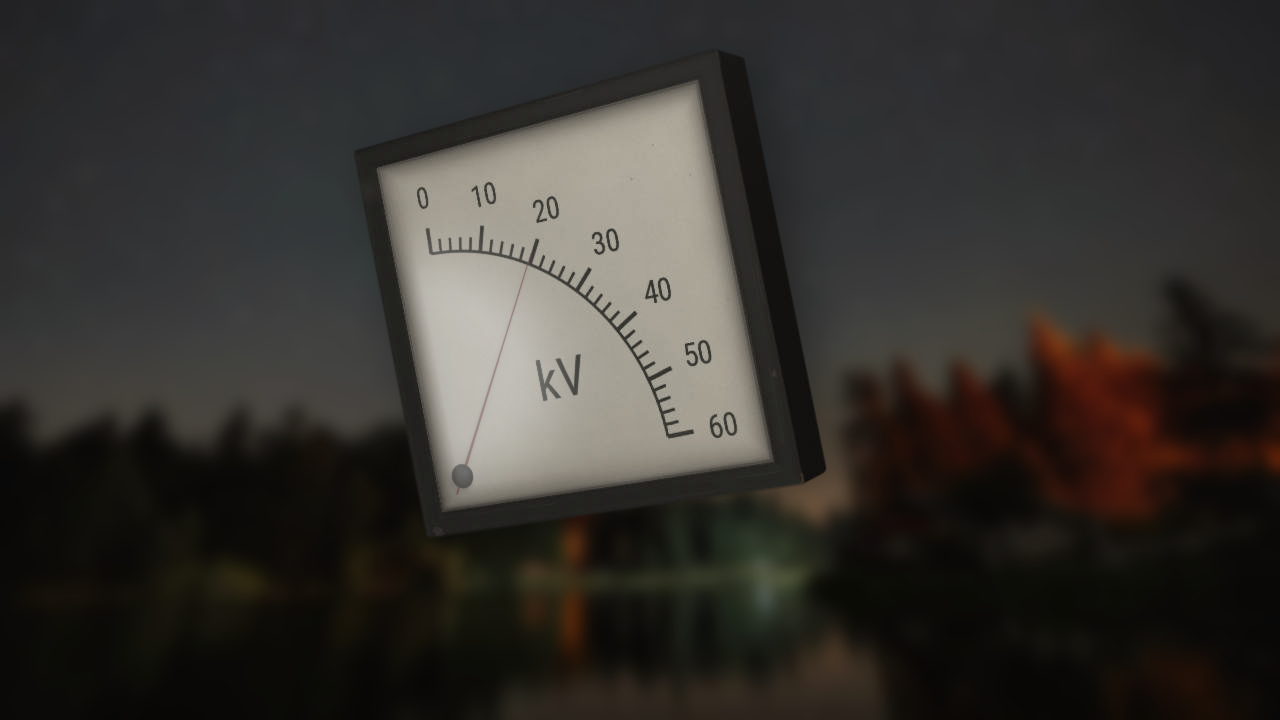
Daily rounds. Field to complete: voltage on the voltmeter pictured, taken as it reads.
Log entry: 20 kV
